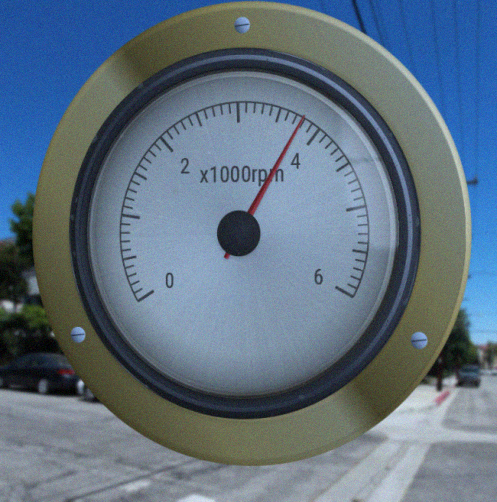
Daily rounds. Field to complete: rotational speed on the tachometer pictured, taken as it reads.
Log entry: 3800 rpm
